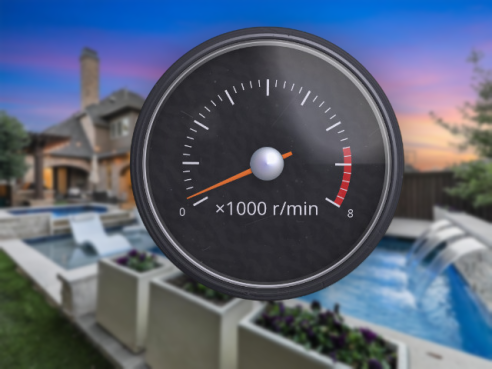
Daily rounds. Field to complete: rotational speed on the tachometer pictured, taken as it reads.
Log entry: 200 rpm
